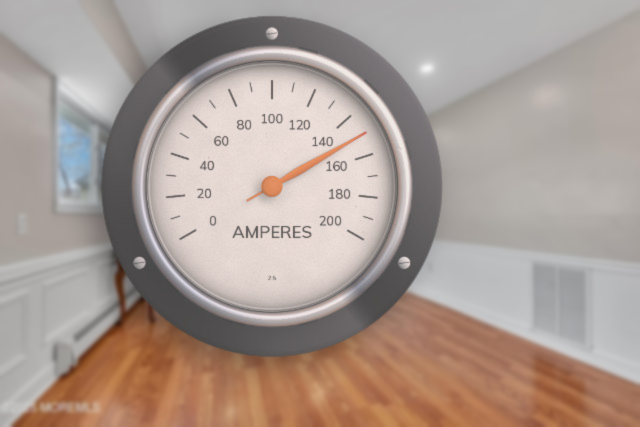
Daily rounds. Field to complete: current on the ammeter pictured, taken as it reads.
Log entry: 150 A
